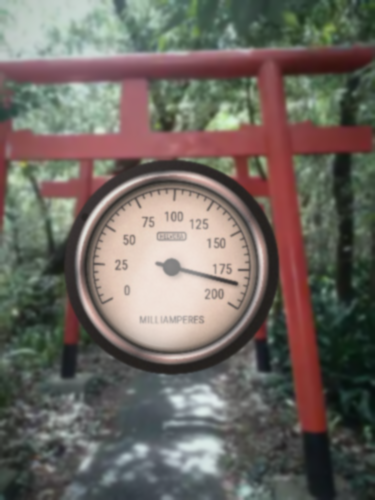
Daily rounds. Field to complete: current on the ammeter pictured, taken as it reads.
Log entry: 185 mA
